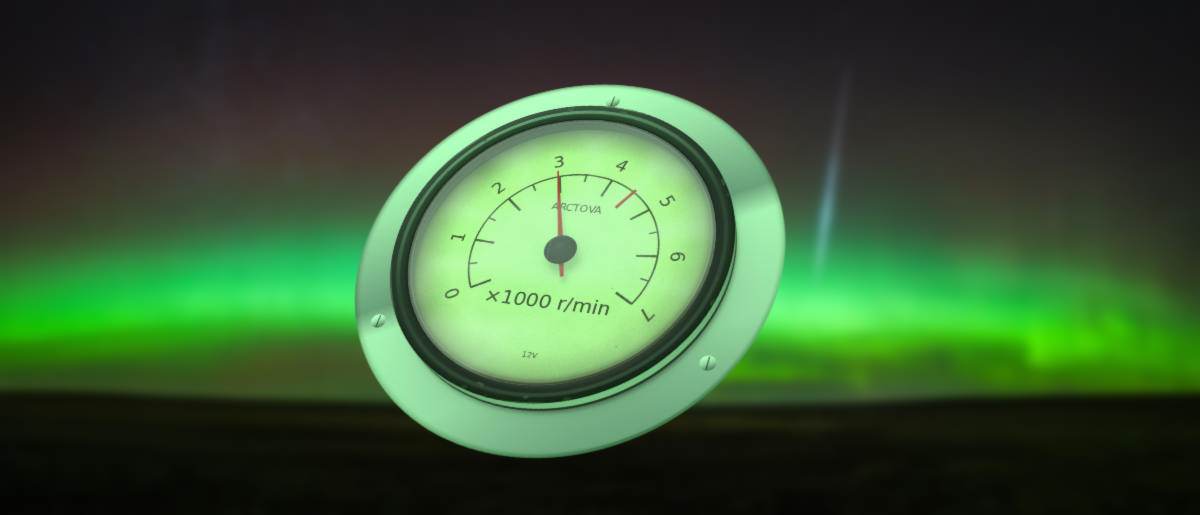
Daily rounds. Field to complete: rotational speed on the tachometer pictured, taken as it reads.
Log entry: 3000 rpm
